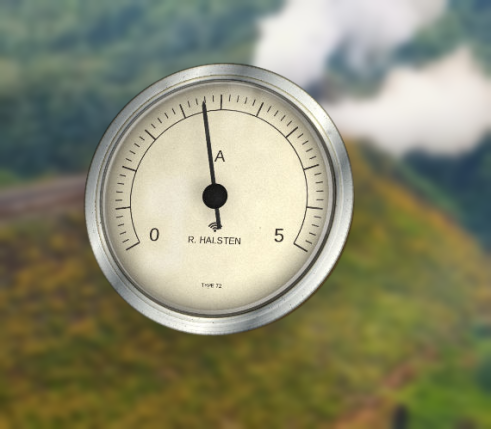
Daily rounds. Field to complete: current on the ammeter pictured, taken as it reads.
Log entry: 2.3 A
